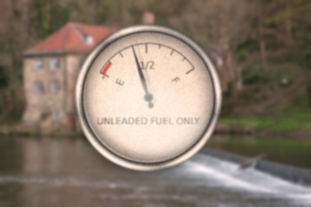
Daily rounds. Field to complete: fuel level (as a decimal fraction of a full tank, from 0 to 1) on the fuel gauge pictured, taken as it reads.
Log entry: 0.375
